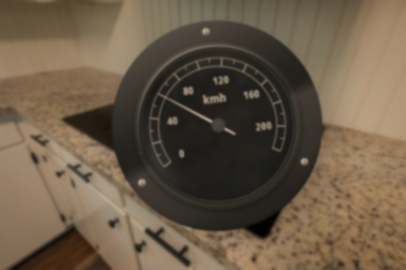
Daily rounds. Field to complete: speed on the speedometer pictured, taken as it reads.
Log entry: 60 km/h
